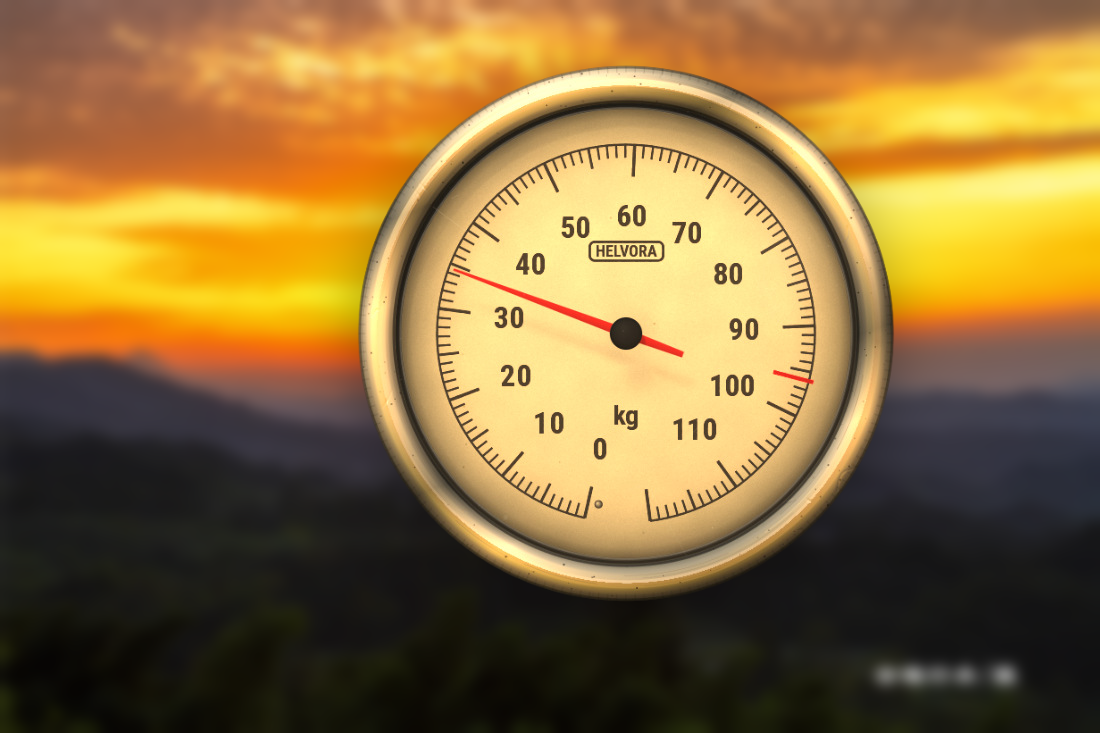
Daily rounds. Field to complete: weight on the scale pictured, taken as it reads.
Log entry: 34.5 kg
